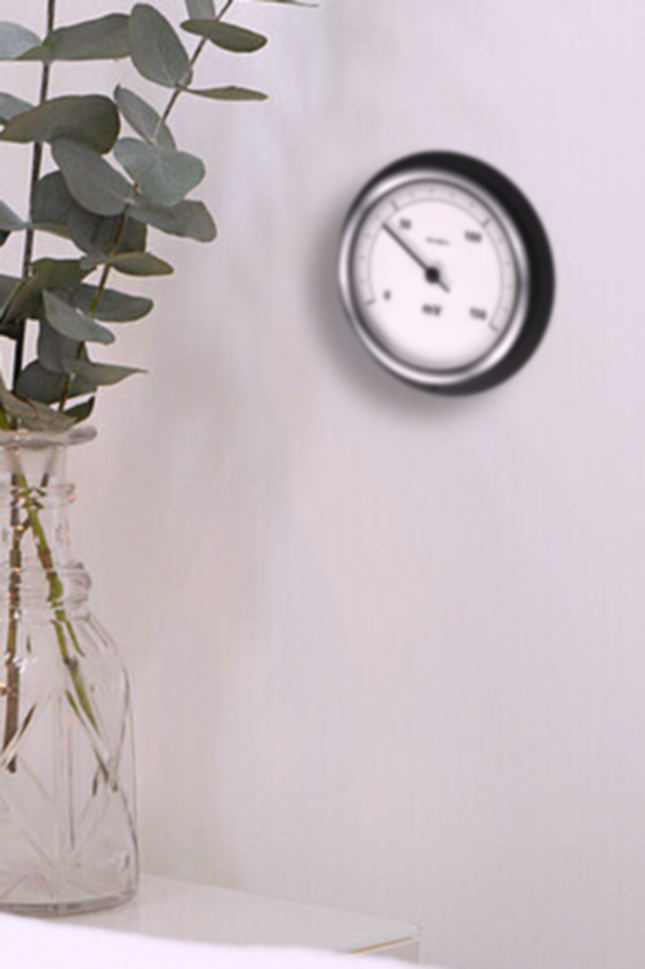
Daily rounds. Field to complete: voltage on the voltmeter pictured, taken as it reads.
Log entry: 40 mV
